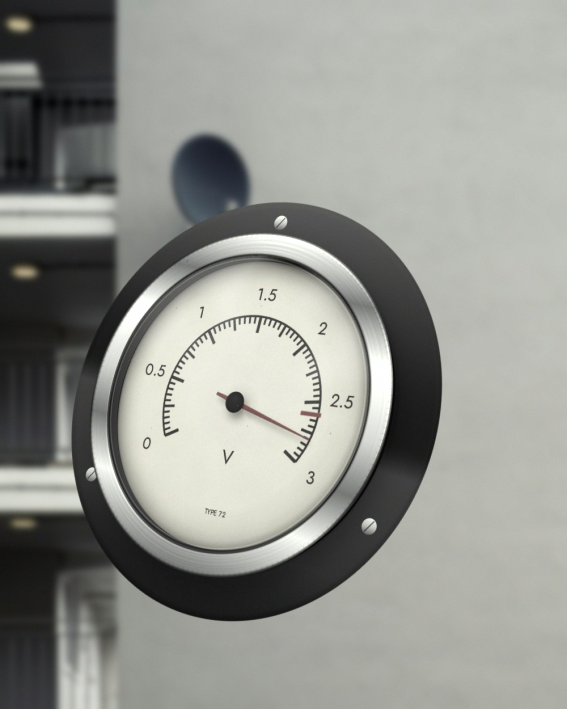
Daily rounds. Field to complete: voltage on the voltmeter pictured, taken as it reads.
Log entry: 2.8 V
